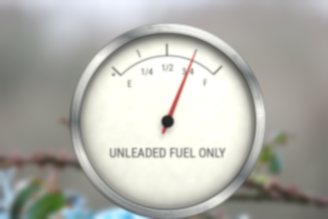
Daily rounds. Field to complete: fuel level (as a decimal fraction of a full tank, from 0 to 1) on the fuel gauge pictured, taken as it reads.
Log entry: 0.75
